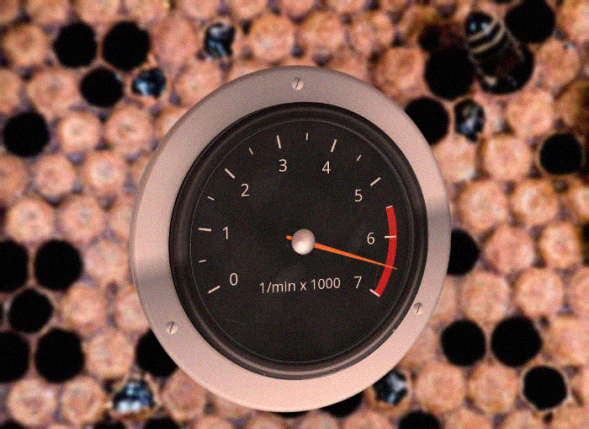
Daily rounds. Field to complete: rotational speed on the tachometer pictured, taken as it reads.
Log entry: 6500 rpm
